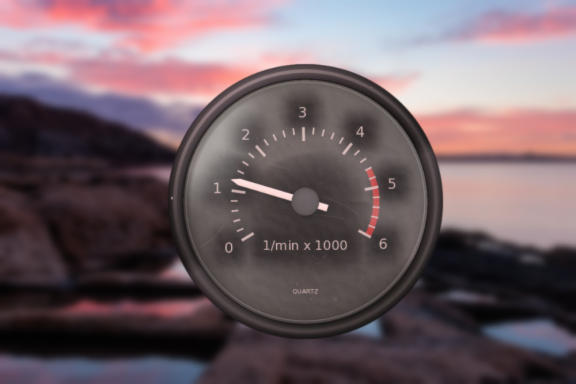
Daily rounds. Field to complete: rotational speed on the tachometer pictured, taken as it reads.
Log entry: 1200 rpm
